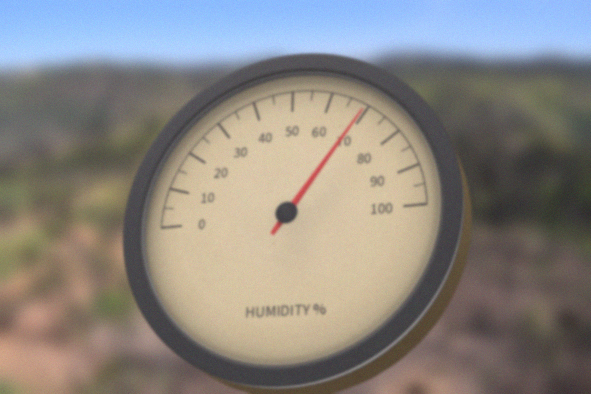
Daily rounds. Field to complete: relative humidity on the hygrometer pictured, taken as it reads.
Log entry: 70 %
